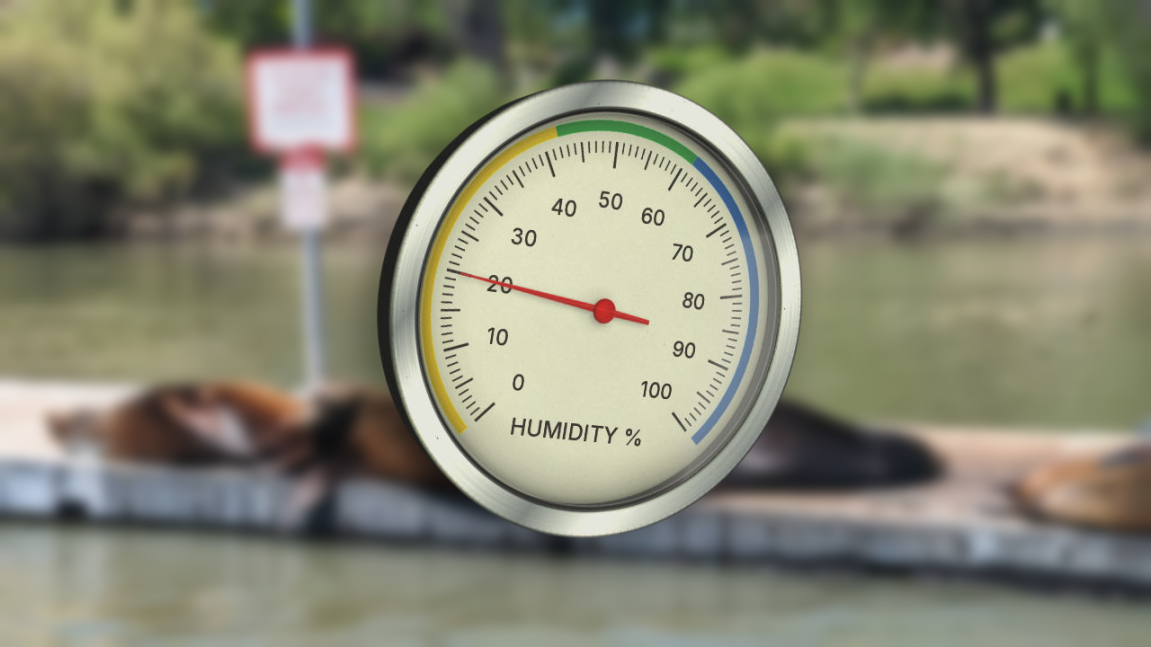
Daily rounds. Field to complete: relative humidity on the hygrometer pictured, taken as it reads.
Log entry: 20 %
